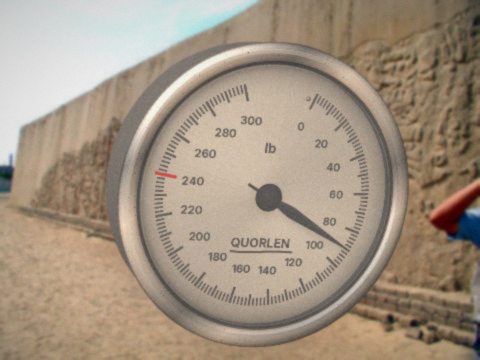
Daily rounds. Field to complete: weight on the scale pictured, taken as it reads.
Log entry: 90 lb
